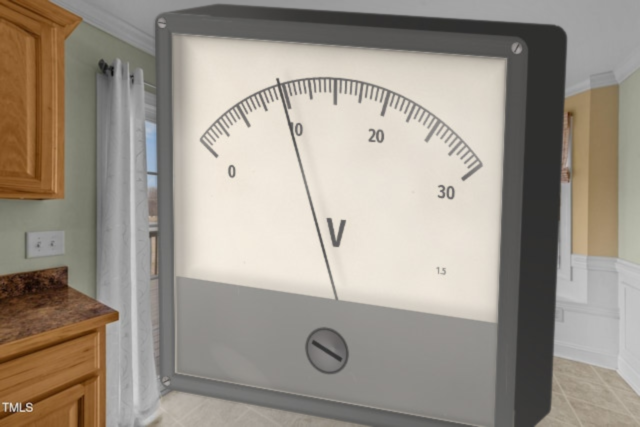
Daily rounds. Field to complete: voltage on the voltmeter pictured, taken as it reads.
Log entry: 10 V
